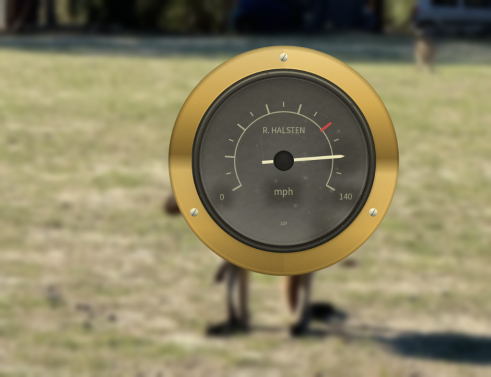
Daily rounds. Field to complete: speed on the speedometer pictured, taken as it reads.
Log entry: 120 mph
